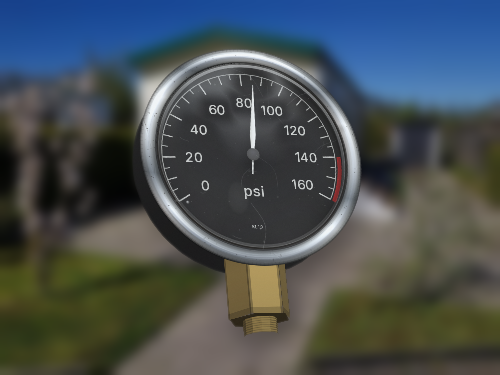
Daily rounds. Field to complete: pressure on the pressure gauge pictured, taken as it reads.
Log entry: 85 psi
